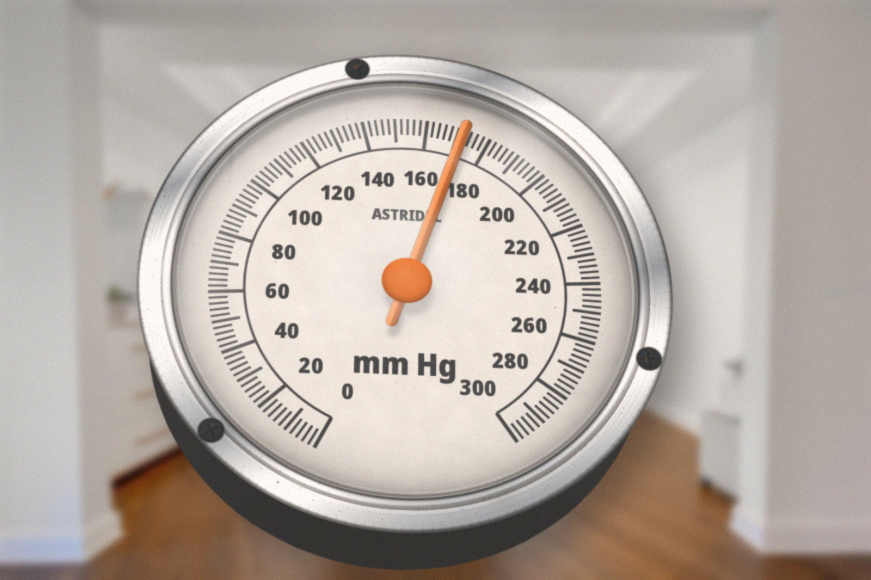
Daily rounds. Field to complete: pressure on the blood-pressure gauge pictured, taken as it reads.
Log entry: 172 mmHg
